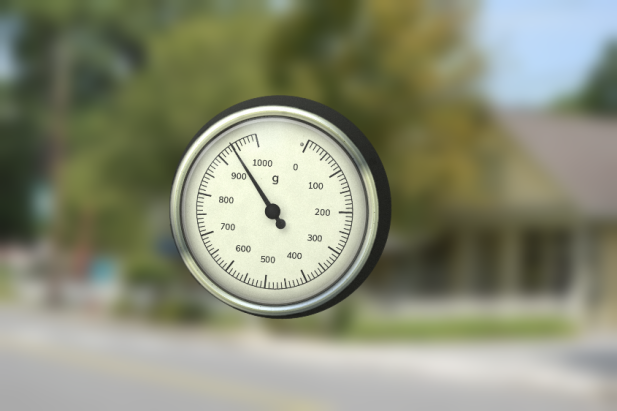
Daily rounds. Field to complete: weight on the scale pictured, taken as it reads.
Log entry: 940 g
